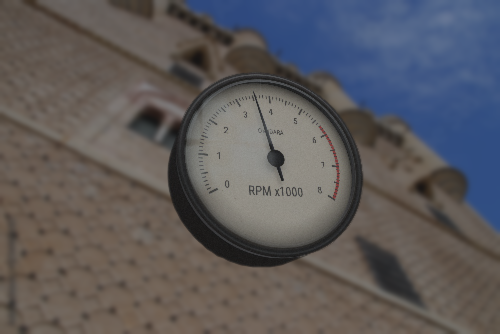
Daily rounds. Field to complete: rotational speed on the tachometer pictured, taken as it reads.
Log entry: 3500 rpm
